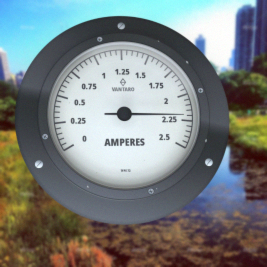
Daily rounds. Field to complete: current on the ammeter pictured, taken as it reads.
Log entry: 2.2 A
